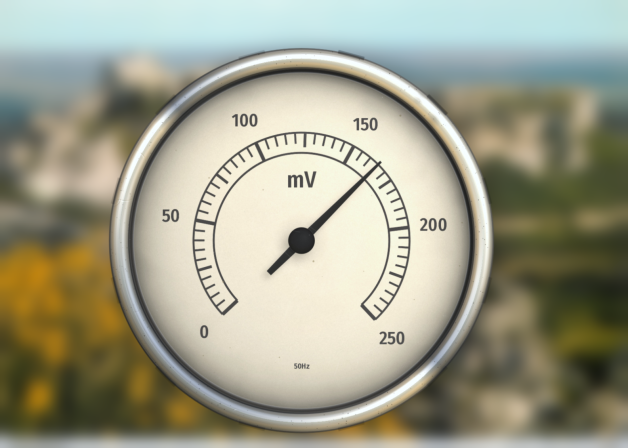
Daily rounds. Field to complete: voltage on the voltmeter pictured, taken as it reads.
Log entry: 165 mV
